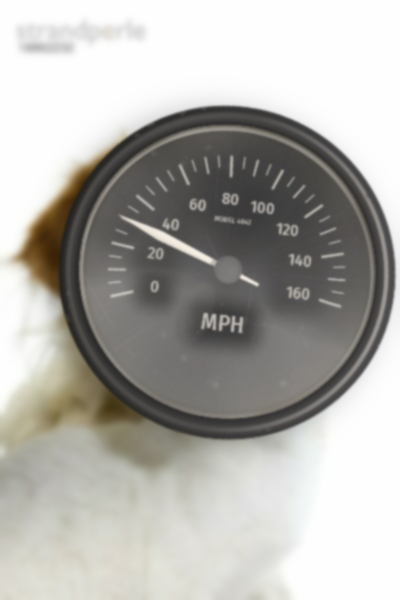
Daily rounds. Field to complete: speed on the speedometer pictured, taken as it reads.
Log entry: 30 mph
